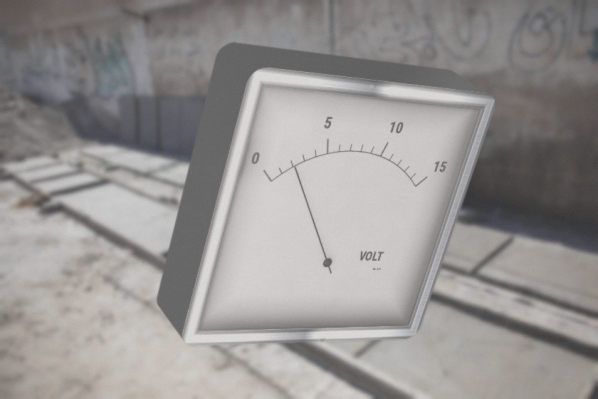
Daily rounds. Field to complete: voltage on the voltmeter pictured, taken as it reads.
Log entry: 2 V
